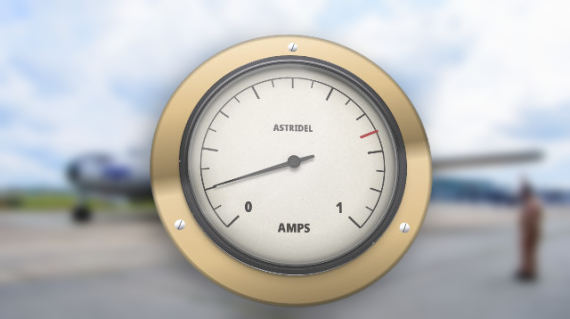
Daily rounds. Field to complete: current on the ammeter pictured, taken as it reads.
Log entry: 0.1 A
